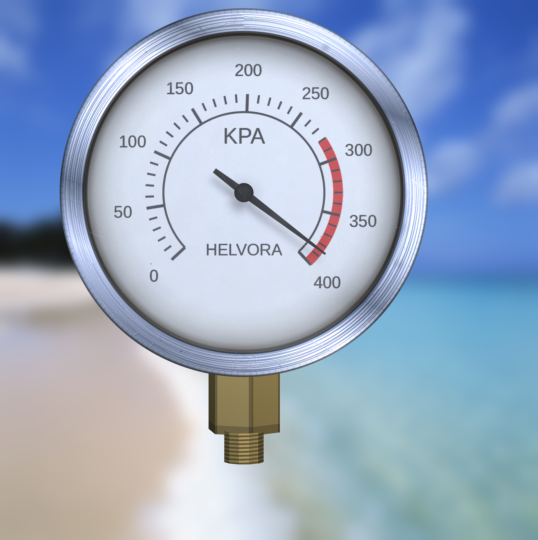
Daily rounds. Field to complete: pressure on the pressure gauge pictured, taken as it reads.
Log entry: 385 kPa
